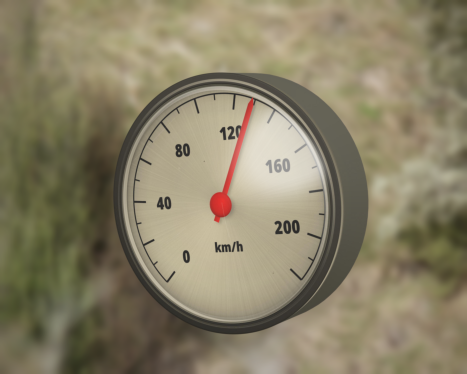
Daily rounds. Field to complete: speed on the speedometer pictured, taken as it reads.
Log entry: 130 km/h
